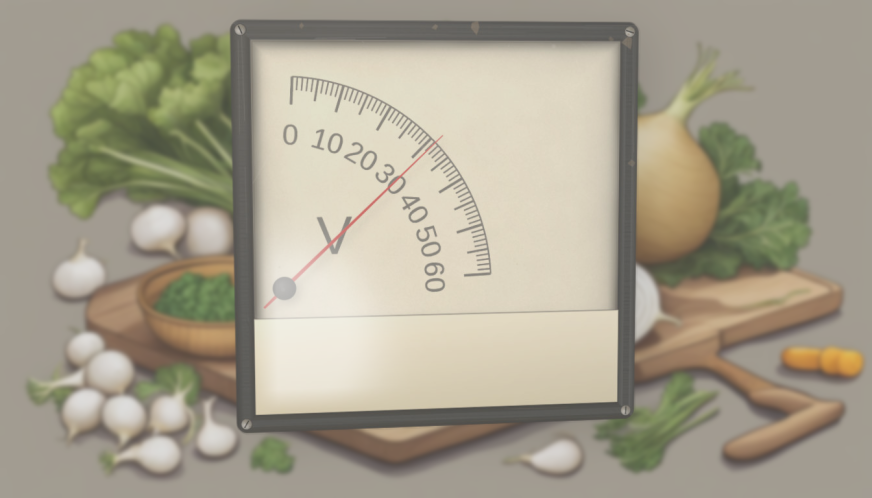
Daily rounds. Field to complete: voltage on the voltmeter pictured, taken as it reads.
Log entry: 31 V
